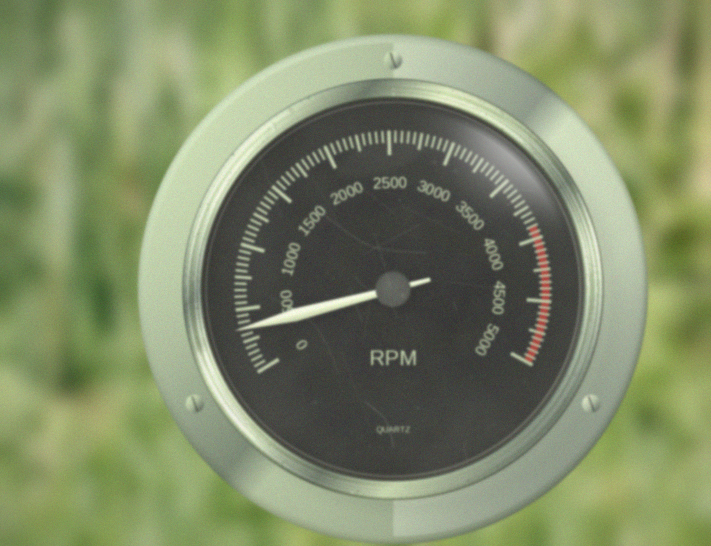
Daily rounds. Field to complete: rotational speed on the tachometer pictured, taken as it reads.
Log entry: 350 rpm
